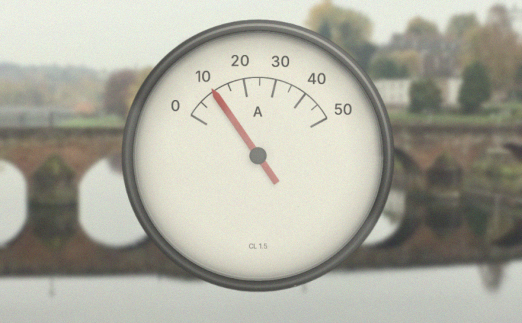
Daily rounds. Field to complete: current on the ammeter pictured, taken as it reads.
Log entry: 10 A
